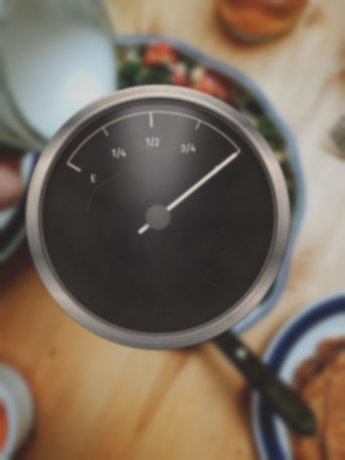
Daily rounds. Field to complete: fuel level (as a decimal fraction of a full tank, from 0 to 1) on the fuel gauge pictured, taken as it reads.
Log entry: 1
